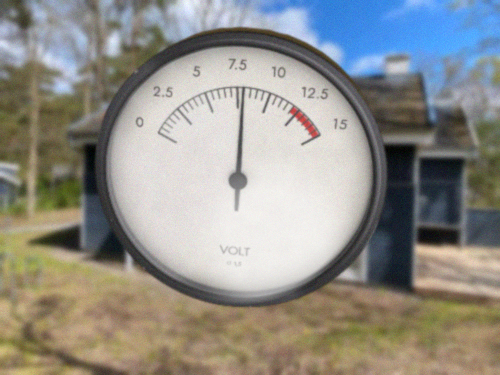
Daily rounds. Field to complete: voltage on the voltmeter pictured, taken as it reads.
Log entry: 8 V
